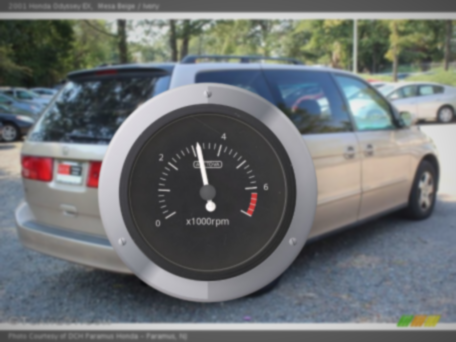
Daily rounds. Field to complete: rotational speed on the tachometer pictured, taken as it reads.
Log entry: 3200 rpm
